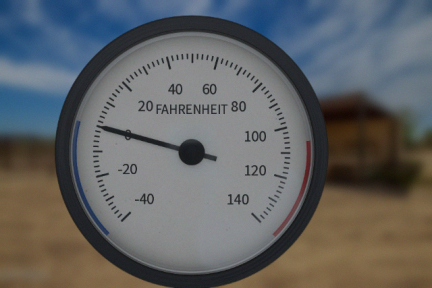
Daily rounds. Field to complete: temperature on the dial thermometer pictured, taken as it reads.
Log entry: 0 °F
